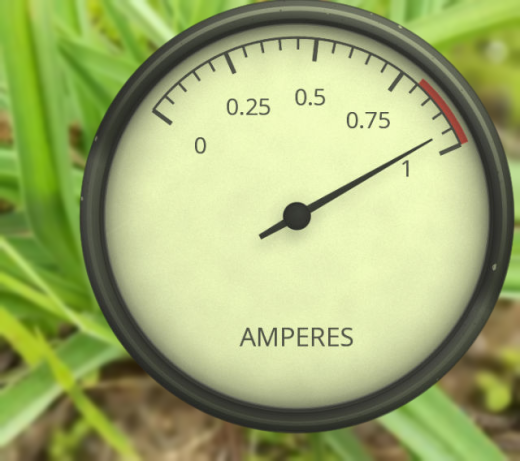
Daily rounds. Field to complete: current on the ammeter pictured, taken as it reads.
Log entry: 0.95 A
